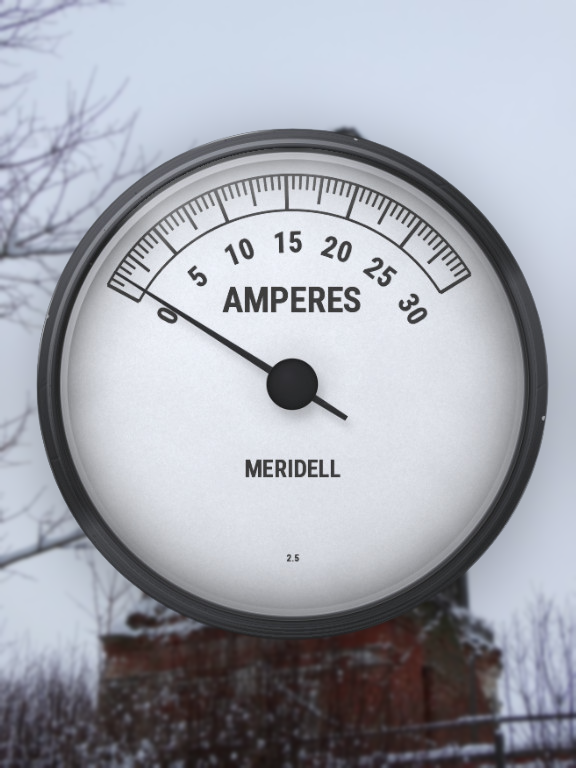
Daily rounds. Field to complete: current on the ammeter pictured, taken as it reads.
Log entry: 1 A
